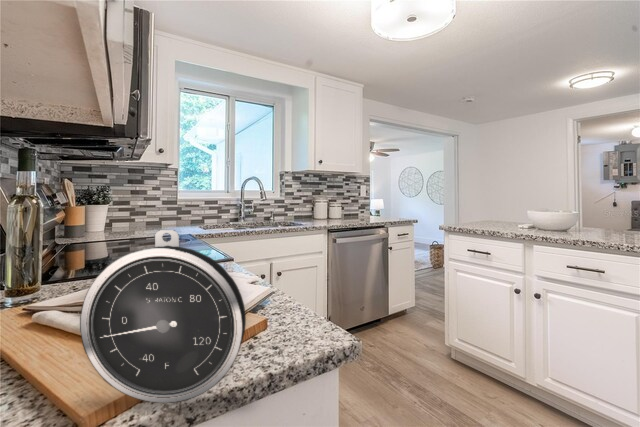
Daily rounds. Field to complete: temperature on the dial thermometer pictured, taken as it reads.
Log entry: -10 °F
